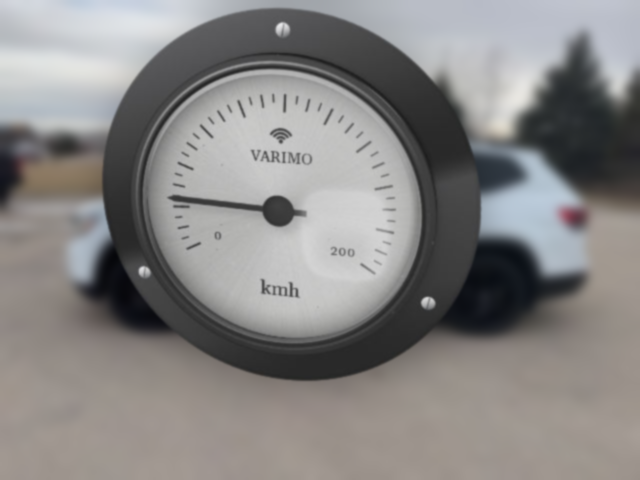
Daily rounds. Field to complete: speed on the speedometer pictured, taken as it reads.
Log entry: 25 km/h
